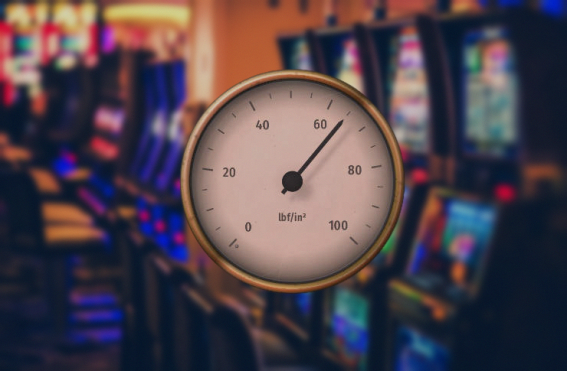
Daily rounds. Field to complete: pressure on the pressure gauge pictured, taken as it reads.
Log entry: 65 psi
